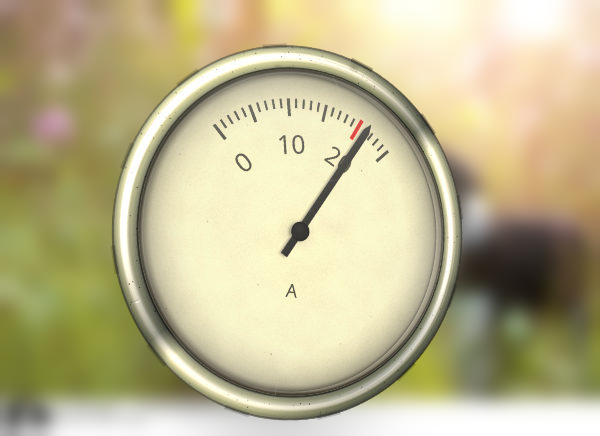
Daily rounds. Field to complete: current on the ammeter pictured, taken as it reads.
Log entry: 21 A
